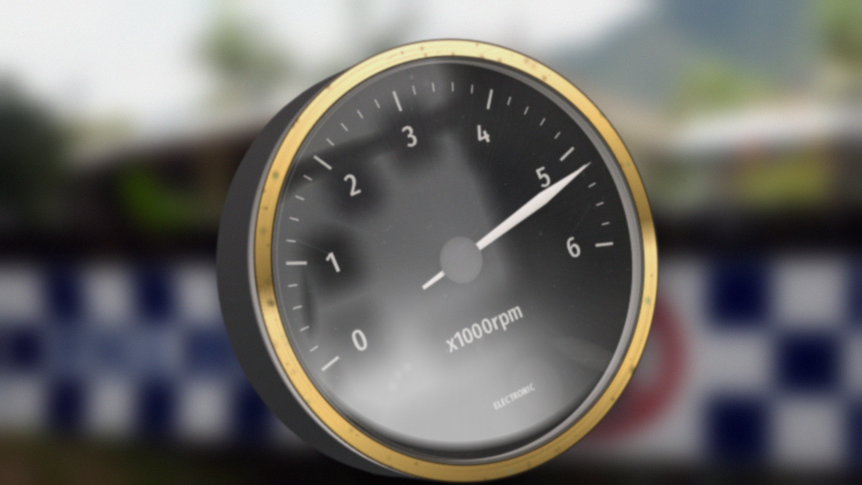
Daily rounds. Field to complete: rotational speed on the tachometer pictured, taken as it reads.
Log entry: 5200 rpm
